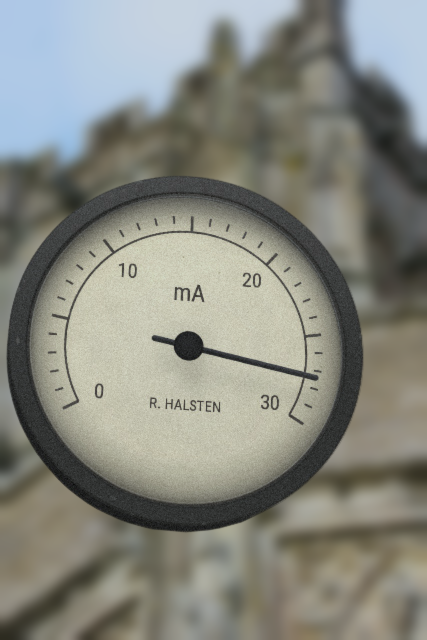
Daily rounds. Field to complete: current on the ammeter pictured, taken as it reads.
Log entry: 27.5 mA
